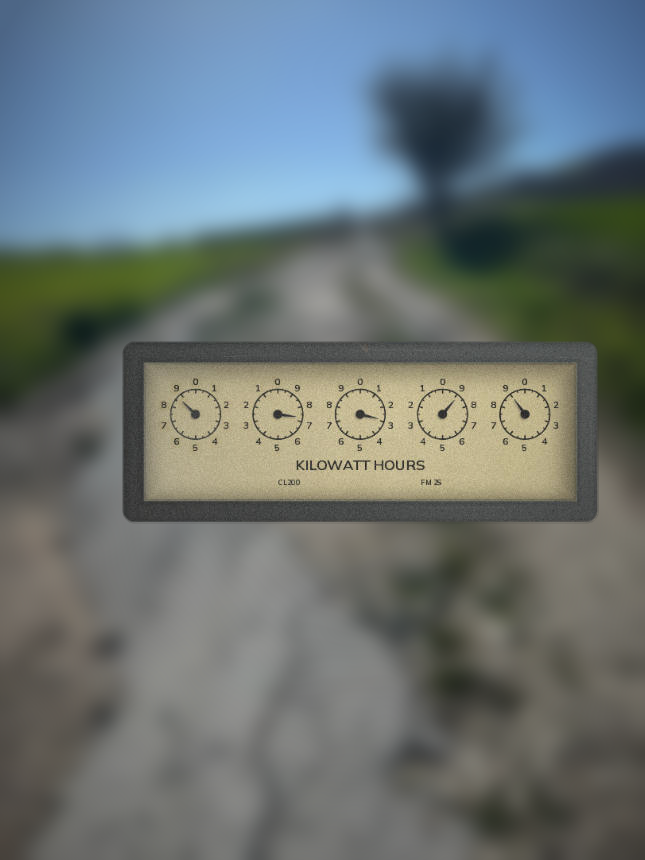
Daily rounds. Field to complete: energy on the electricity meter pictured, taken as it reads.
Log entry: 87289 kWh
